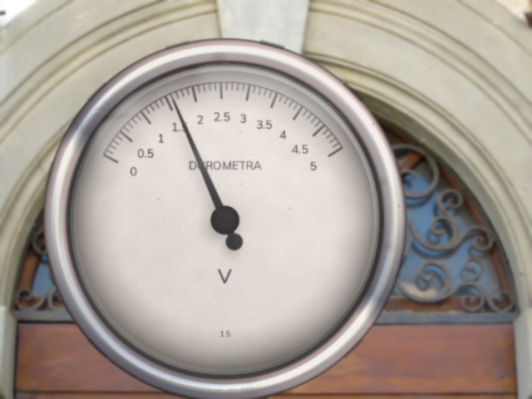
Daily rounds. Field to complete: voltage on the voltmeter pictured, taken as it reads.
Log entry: 1.6 V
